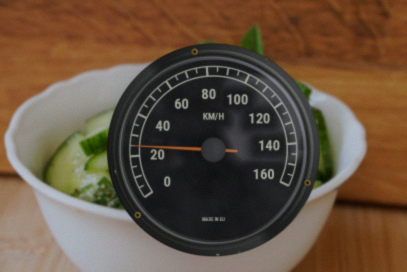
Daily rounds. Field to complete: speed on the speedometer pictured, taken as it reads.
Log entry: 25 km/h
